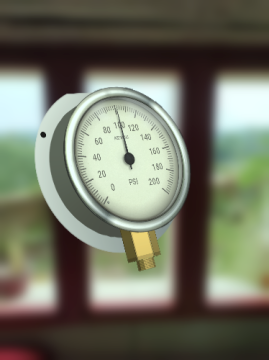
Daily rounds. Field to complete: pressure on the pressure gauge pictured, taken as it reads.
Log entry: 100 psi
